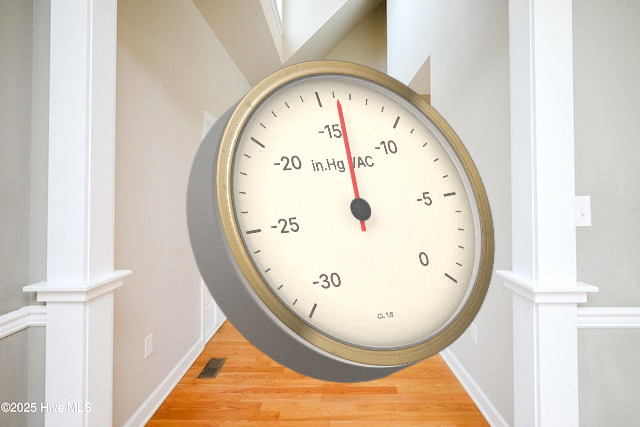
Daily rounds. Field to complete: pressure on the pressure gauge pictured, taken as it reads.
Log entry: -14 inHg
